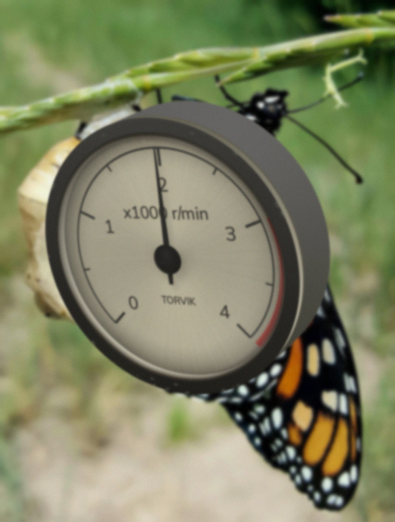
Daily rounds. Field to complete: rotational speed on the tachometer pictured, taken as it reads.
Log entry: 2000 rpm
